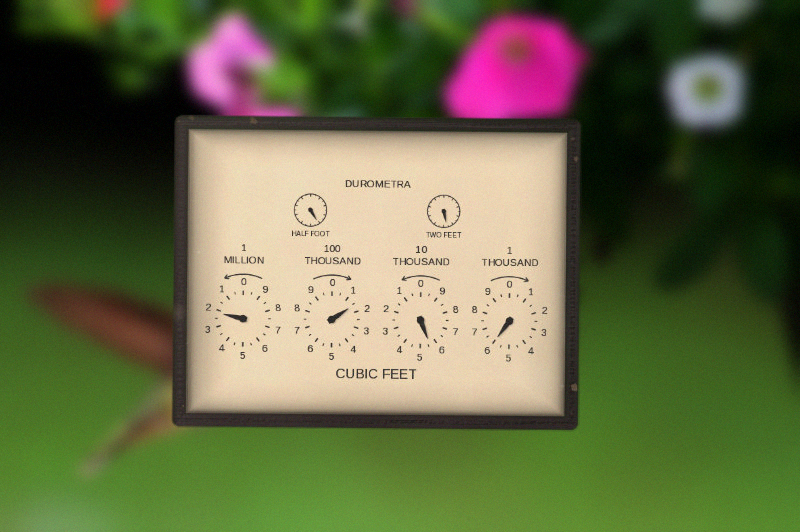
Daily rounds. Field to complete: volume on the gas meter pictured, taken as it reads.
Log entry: 215600 ft³
